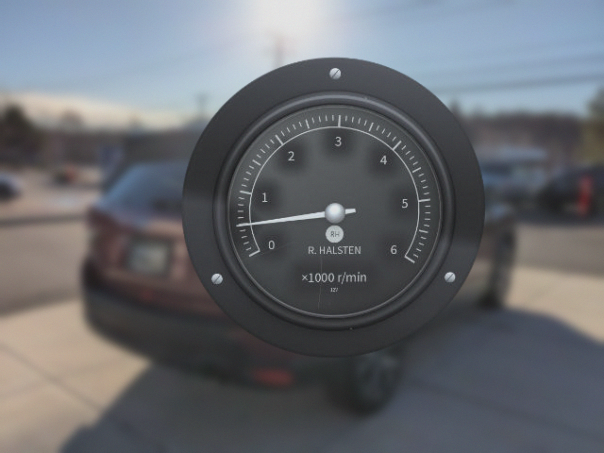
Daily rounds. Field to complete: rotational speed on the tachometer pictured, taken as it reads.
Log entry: 500 rpm
